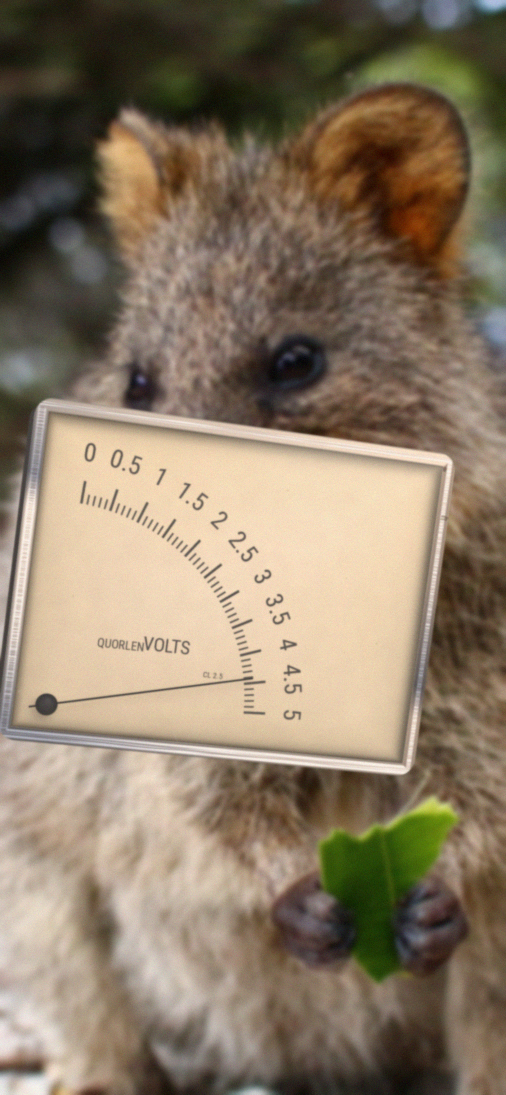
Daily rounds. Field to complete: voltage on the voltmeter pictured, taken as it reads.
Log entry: 4.4 V
